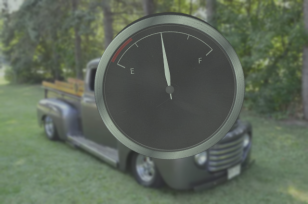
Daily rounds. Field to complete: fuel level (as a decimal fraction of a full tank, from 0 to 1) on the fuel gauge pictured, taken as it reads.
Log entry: 0.5
